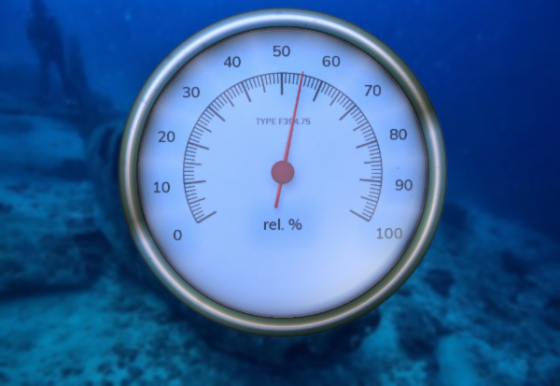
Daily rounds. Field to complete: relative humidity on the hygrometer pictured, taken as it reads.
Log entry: 55 %
